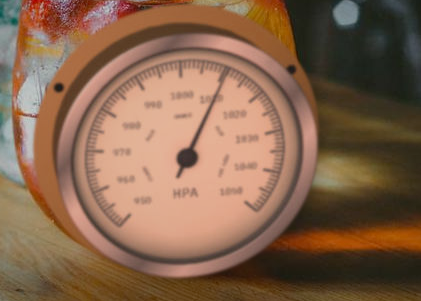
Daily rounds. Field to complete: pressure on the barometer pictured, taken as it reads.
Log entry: 1010 hPa
